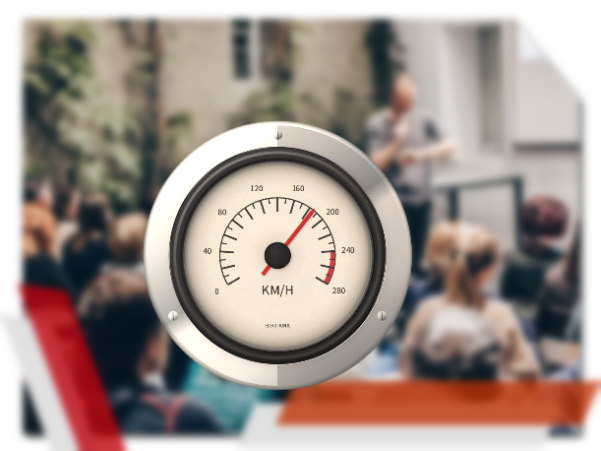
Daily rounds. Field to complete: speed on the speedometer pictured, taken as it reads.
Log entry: 185 km/h
